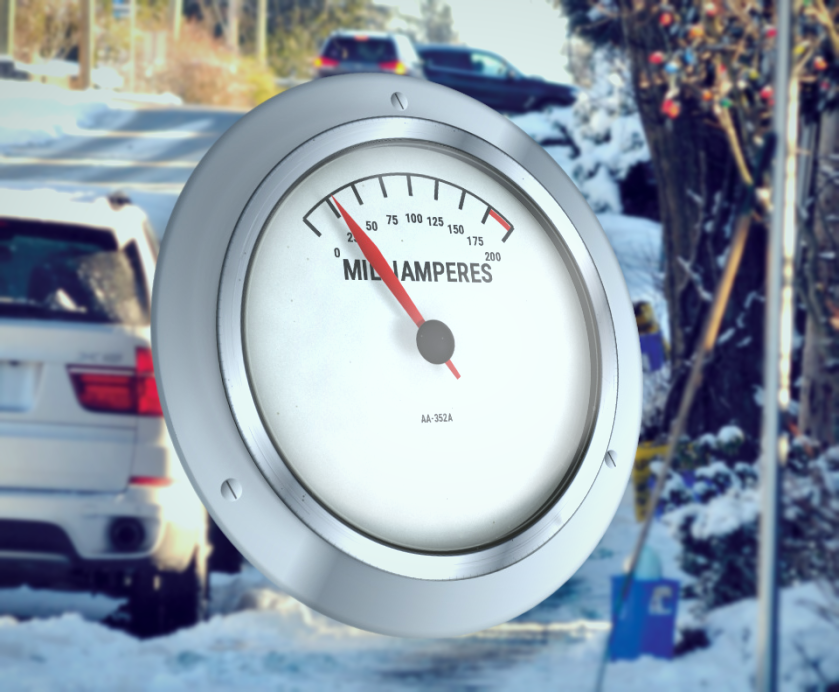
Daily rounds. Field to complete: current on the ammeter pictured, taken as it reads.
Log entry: 25 mA
